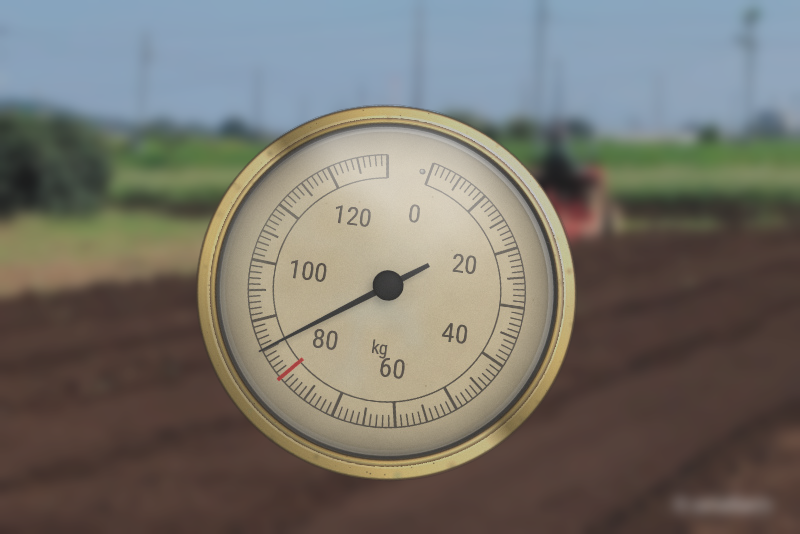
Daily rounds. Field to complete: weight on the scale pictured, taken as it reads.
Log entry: 85 kg
